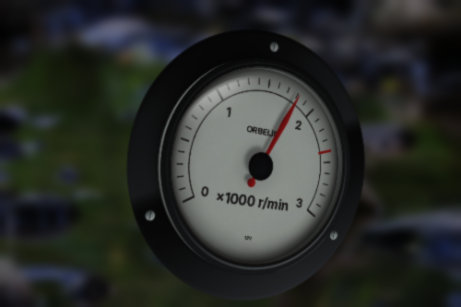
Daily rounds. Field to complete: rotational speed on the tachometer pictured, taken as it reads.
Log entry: 1800 rpm
